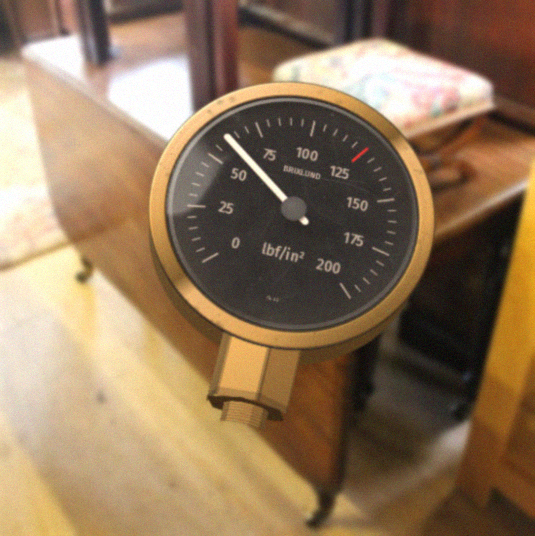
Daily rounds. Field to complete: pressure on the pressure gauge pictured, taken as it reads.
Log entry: 60 psi
